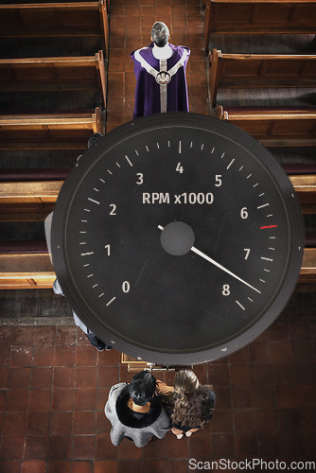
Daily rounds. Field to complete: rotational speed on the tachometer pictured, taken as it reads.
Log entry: 7600 rpm
